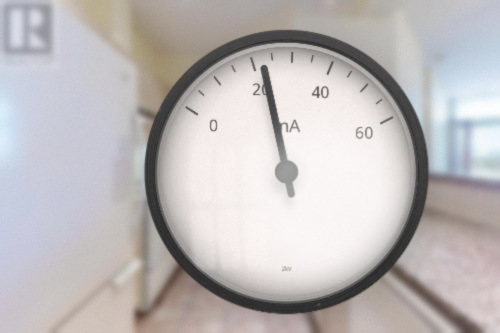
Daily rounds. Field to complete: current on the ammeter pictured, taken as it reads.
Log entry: 22.5 mA
